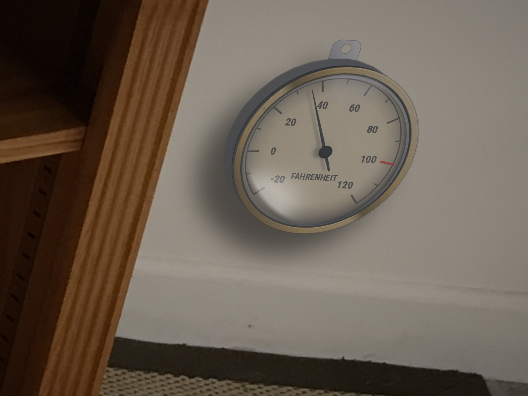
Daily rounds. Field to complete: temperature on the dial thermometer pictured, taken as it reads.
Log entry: 35 °F
